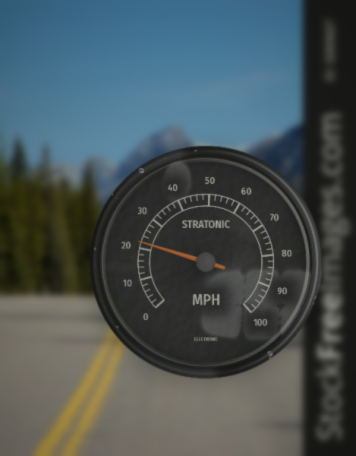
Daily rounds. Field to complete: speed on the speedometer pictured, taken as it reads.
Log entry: 22 mph
